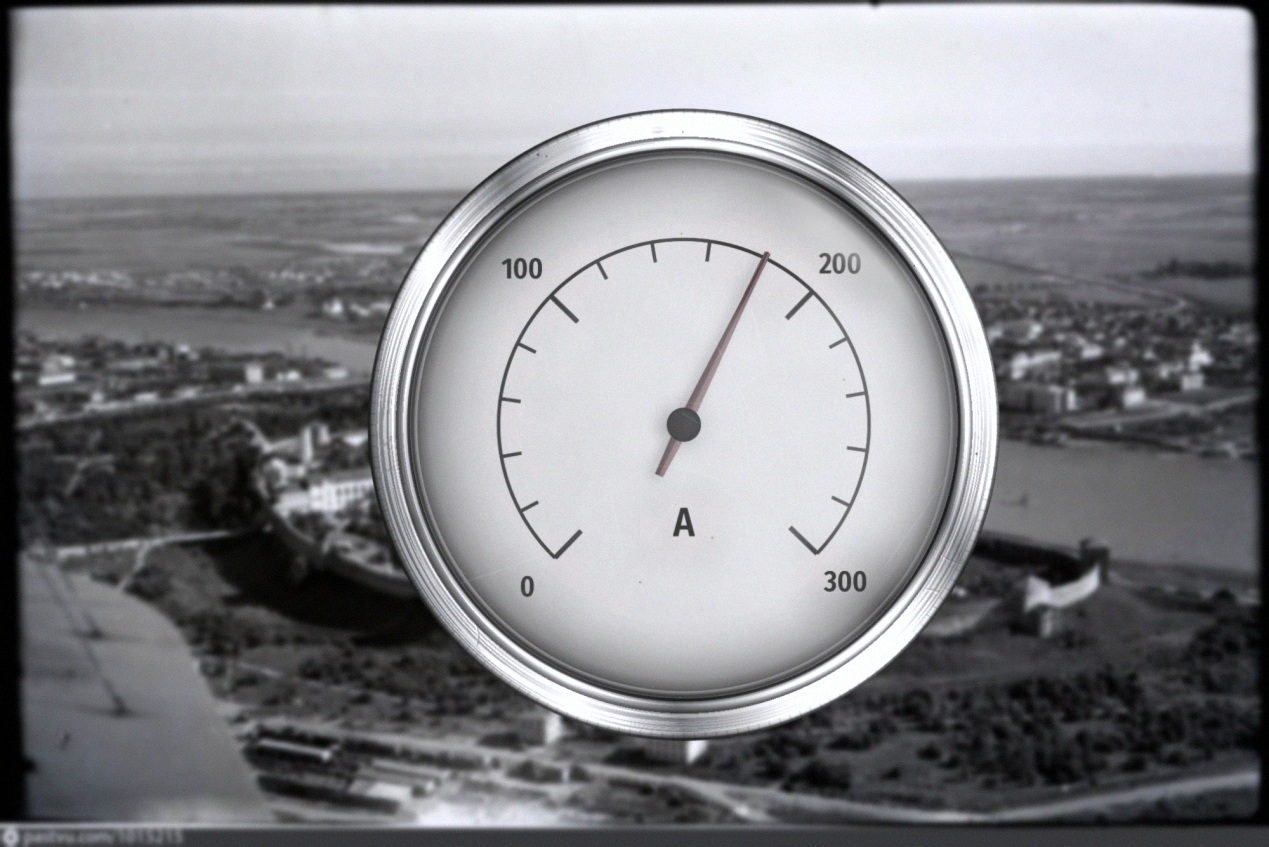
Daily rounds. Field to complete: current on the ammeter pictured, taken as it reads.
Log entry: 180 A
